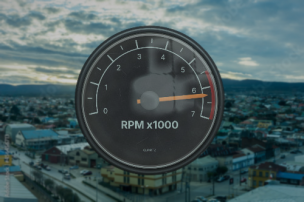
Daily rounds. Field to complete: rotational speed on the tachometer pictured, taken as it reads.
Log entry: 6250 rpm
